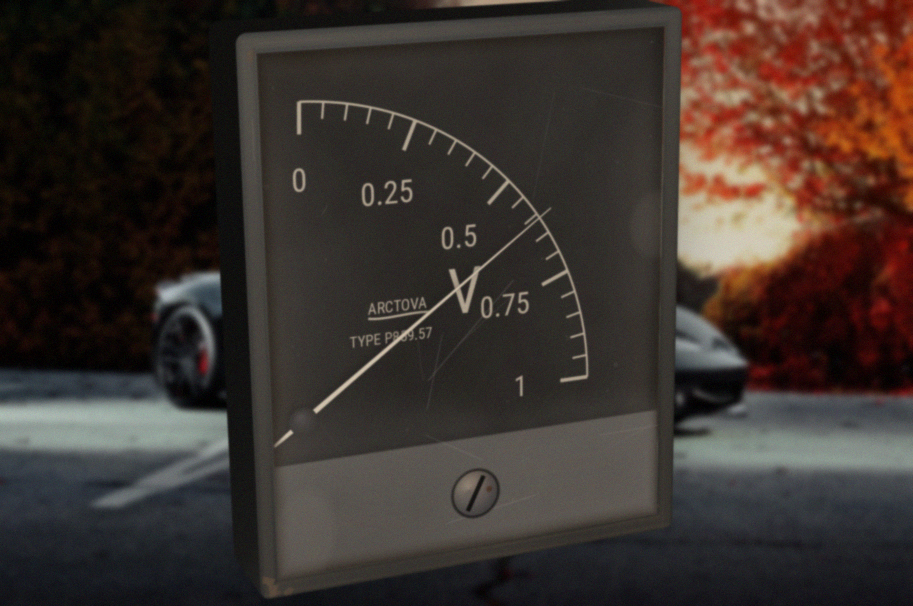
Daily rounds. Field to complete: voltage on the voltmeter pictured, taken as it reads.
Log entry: 0.6 V
